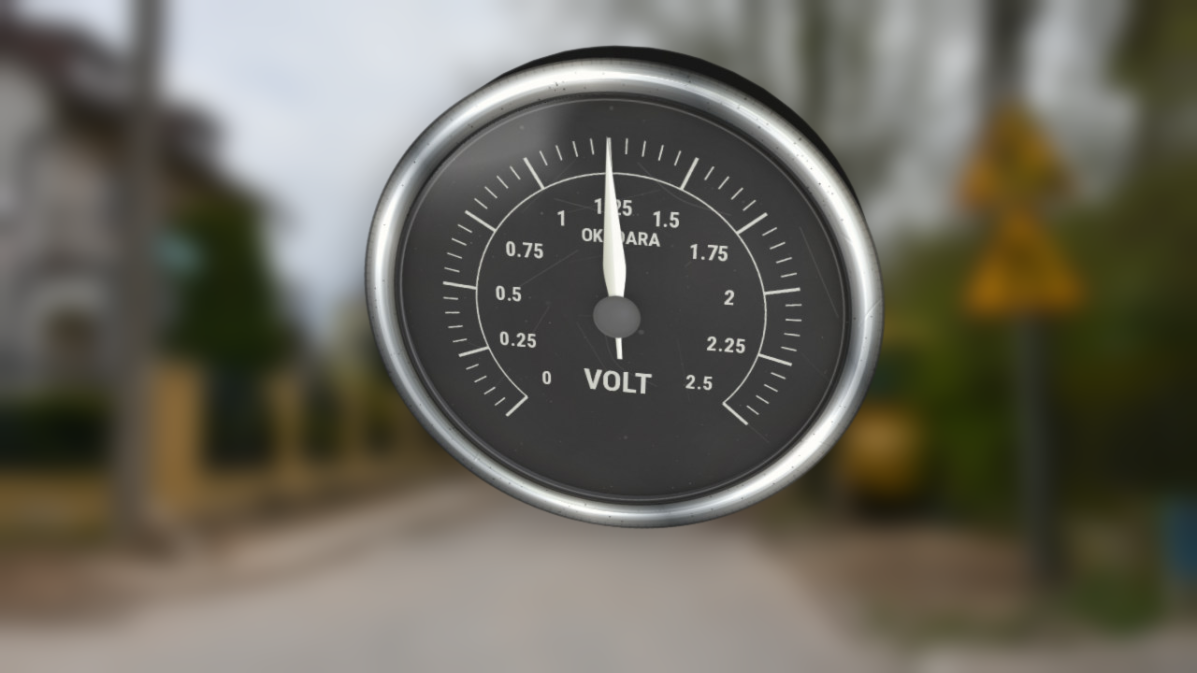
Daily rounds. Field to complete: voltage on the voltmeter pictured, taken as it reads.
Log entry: 1.25 V
